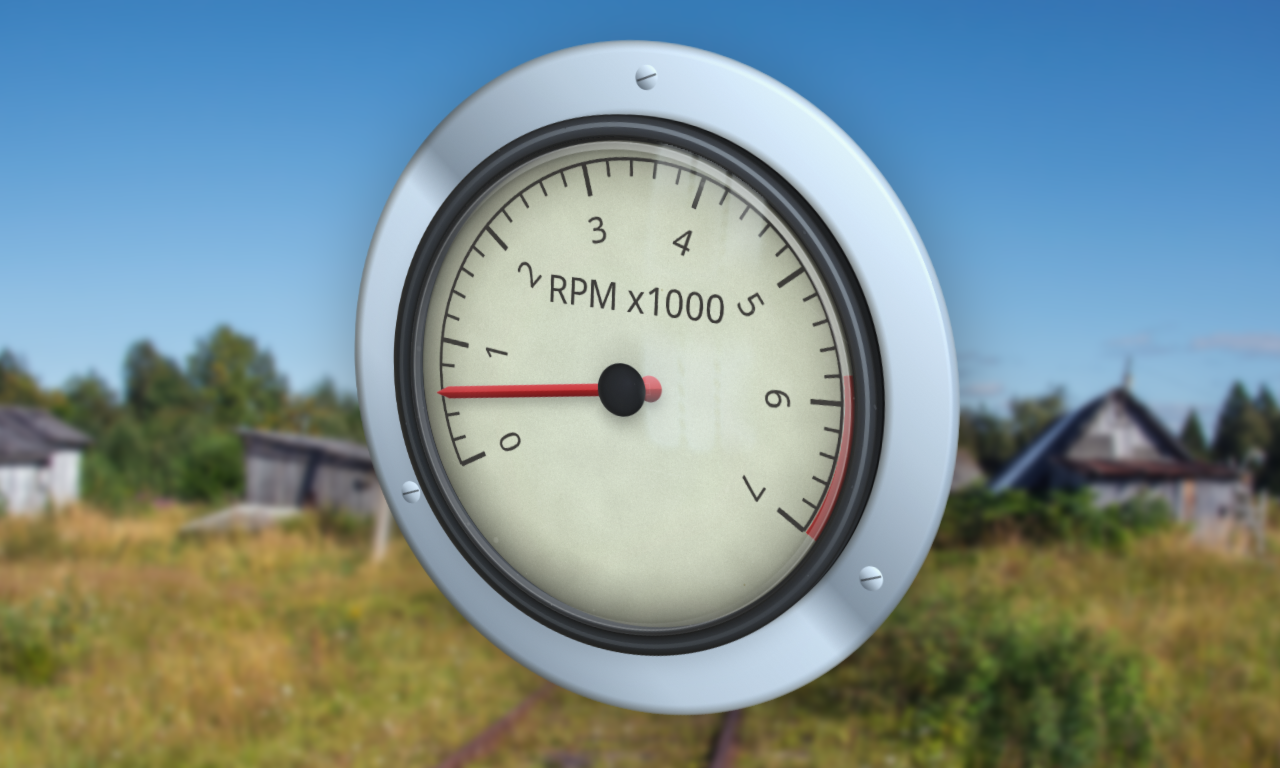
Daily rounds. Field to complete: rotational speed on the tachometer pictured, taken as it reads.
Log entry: 600 rpm
